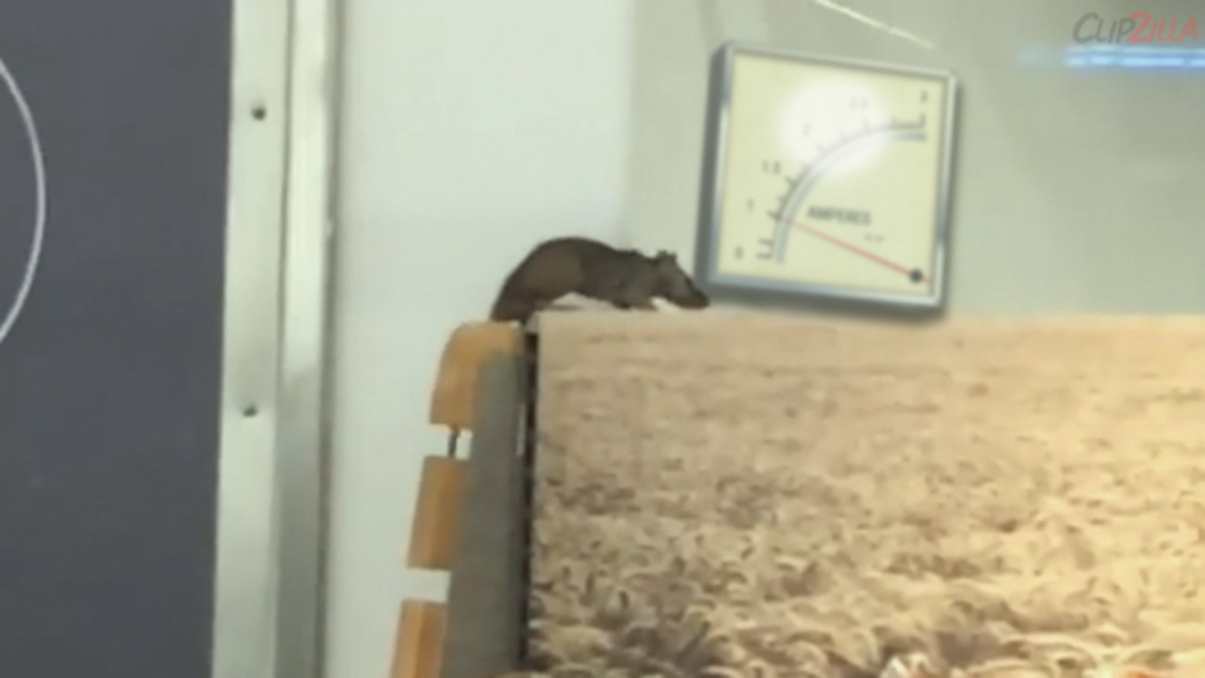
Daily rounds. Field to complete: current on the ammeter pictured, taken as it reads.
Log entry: 1 A
